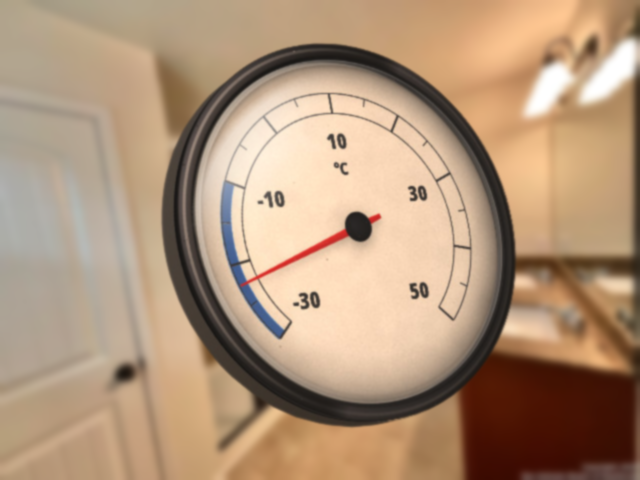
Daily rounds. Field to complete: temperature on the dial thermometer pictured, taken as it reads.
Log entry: -22.5 °C
